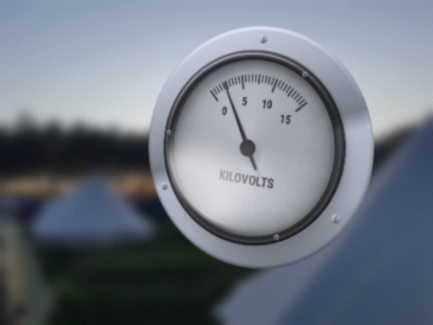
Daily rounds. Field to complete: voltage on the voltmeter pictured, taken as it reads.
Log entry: 2.5 kV
